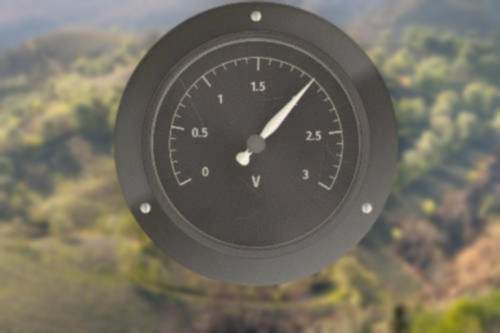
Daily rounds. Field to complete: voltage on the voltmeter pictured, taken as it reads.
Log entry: 2 V
